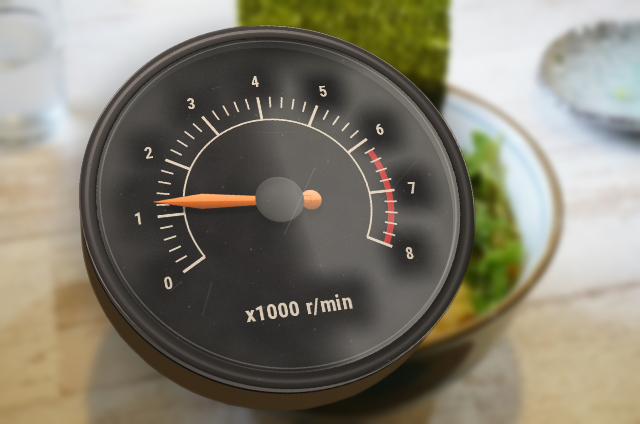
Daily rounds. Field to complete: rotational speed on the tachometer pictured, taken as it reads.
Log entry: 1200 rpm
